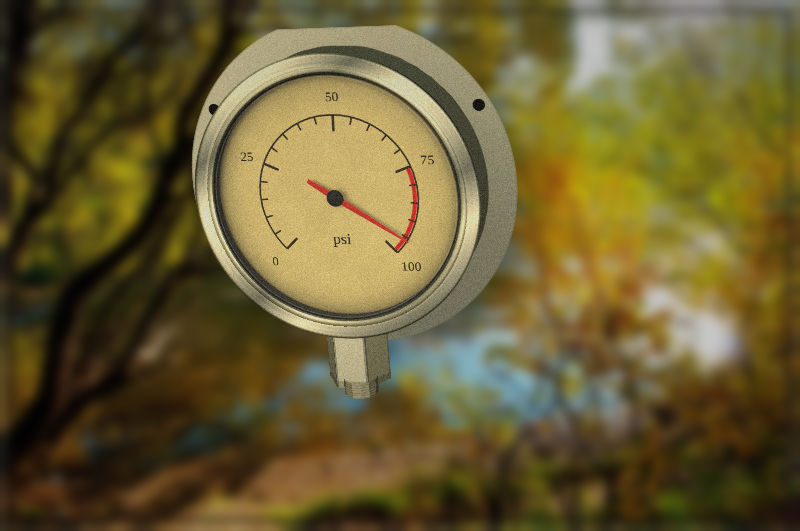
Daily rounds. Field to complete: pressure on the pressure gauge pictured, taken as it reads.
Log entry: 95 psi
